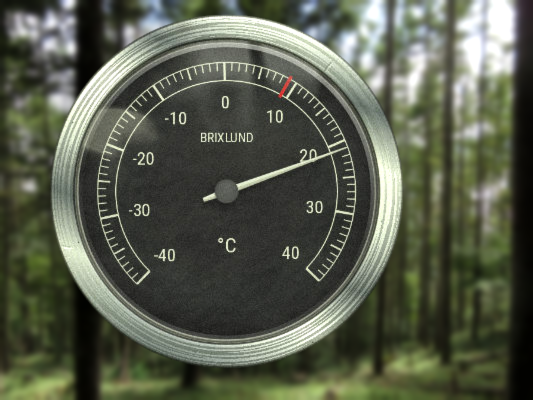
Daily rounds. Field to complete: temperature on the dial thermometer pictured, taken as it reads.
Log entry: 21 °C
